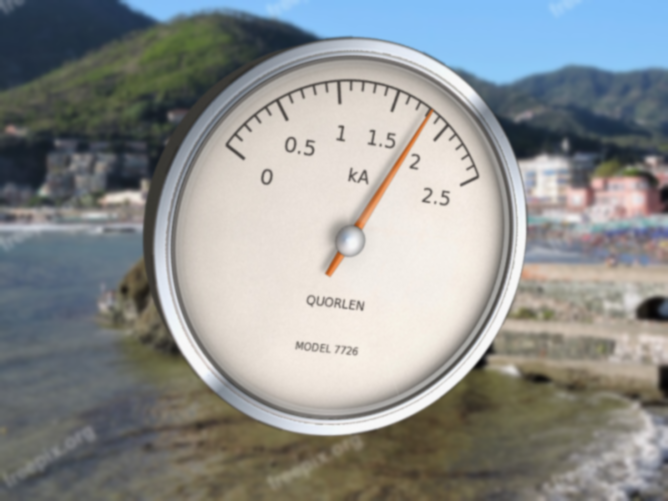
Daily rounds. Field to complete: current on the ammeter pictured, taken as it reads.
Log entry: 1.8 kA
